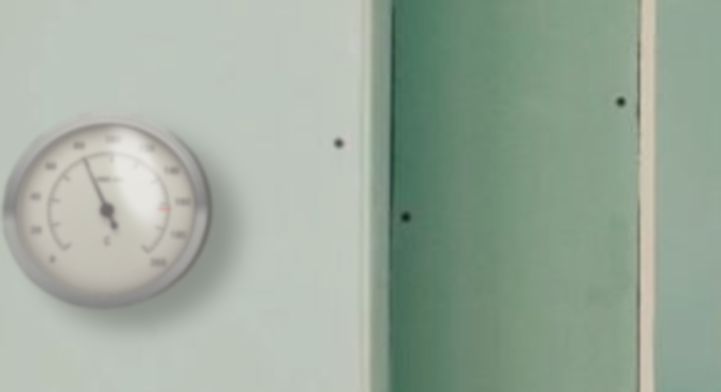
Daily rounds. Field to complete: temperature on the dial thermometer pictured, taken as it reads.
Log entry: 80 °C
